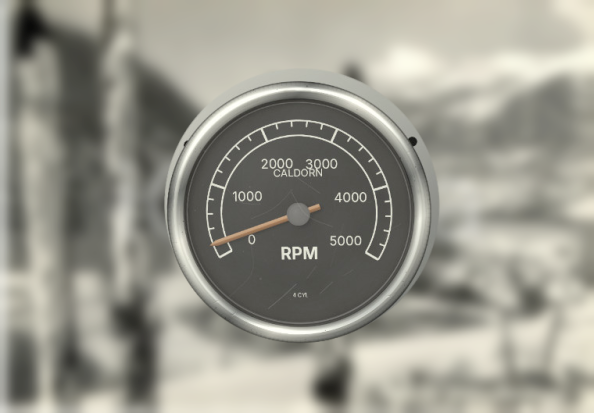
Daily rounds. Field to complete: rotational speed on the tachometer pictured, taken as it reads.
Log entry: 200 rpm
